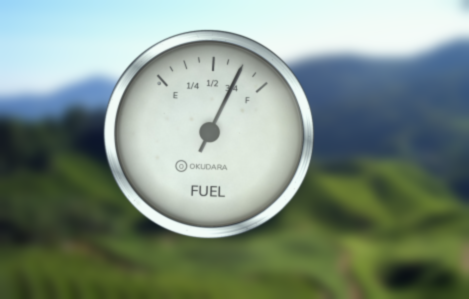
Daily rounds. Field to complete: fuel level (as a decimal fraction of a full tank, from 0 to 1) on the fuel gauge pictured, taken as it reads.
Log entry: 0.75
